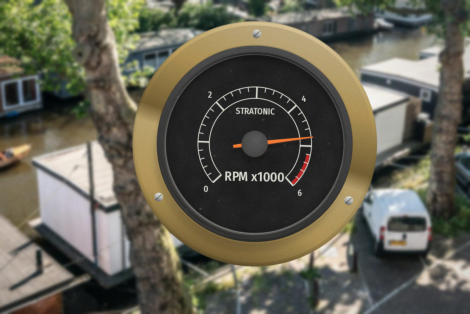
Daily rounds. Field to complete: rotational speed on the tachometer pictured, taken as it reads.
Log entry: 4800 rpm
